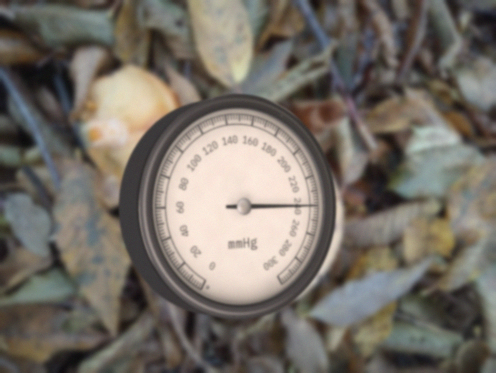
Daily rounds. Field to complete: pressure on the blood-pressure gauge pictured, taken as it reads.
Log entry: 240 mmHg
